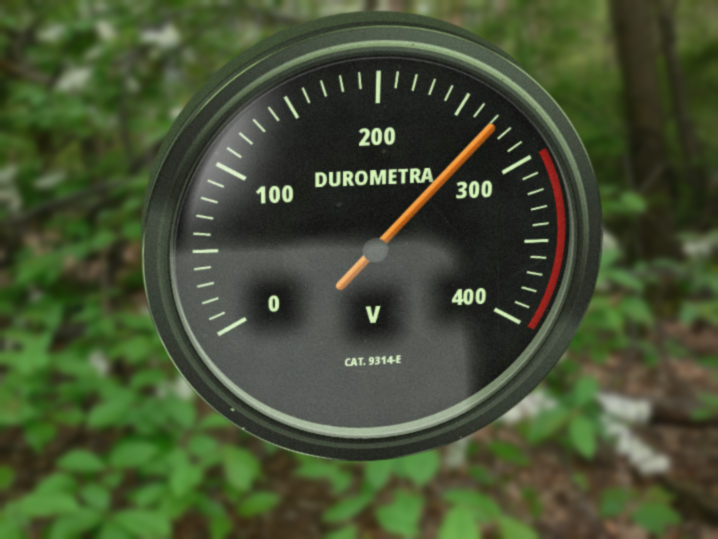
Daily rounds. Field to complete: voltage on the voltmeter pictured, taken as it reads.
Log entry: 270 V
